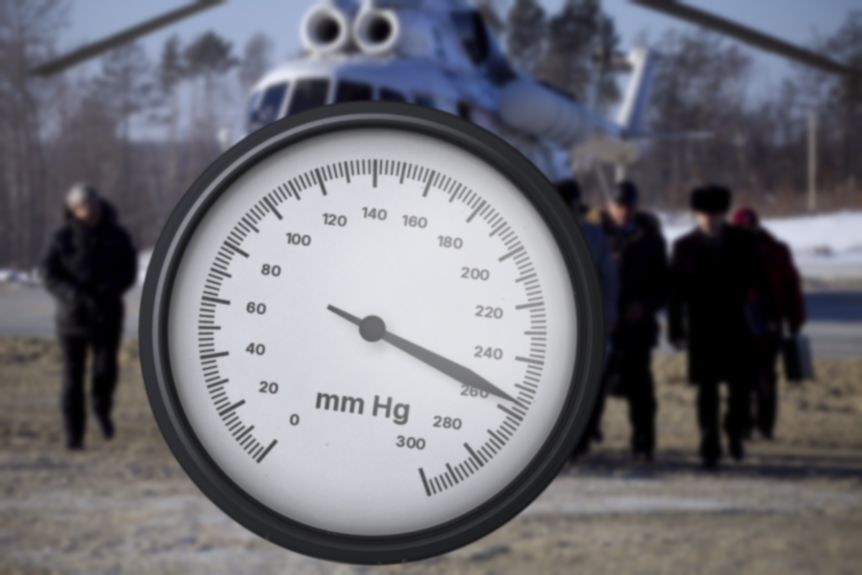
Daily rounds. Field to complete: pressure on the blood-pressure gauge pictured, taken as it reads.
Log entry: 256 mmHg
